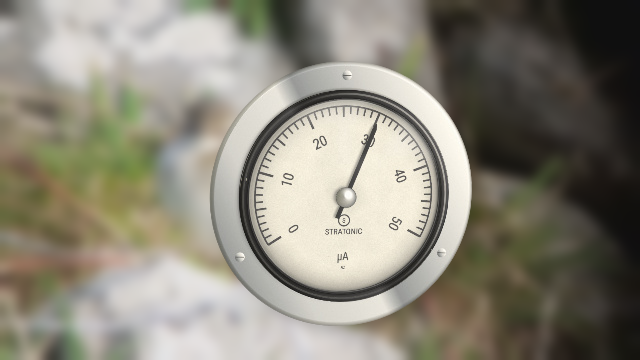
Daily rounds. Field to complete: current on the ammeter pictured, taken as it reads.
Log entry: 30 µA
